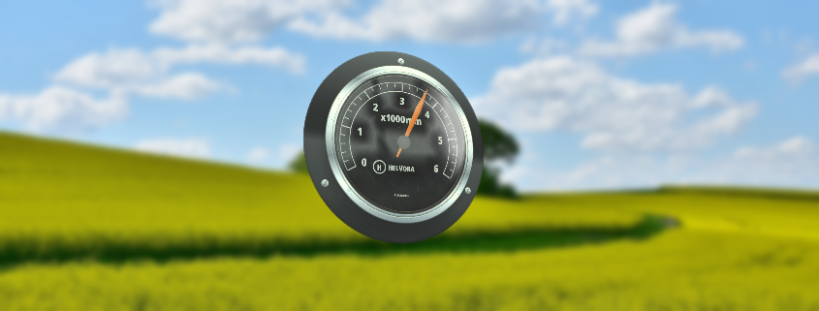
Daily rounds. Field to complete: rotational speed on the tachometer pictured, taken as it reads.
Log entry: 3600 rpm
